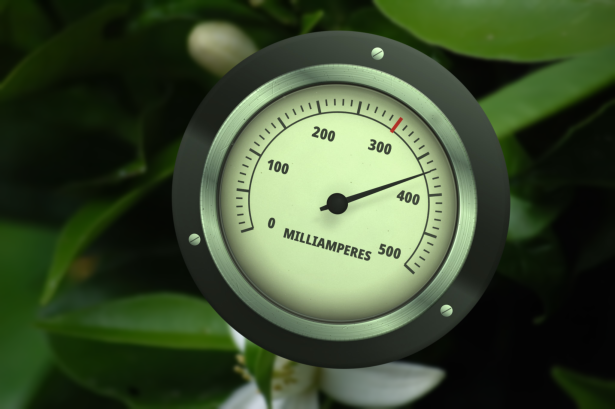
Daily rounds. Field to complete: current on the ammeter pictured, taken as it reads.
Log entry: 370 mA
